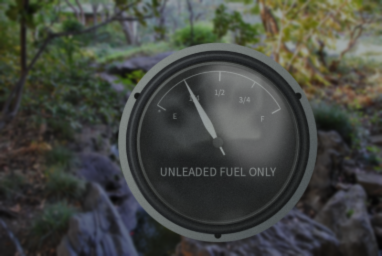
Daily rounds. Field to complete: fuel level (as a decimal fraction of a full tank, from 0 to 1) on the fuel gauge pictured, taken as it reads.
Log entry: 0.25
